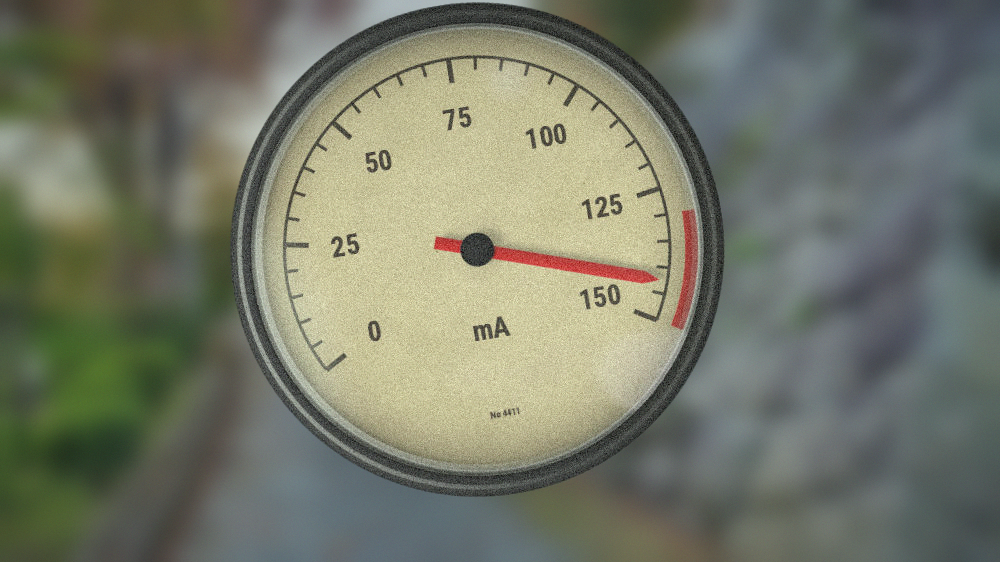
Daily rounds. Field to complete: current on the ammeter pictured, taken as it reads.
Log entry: 142.5 mA
